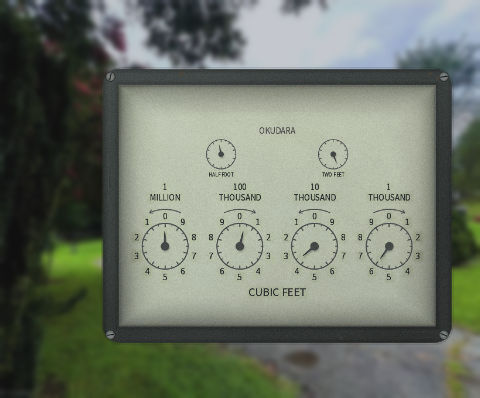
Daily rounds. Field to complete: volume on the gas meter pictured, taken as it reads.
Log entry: 3600 ft³
